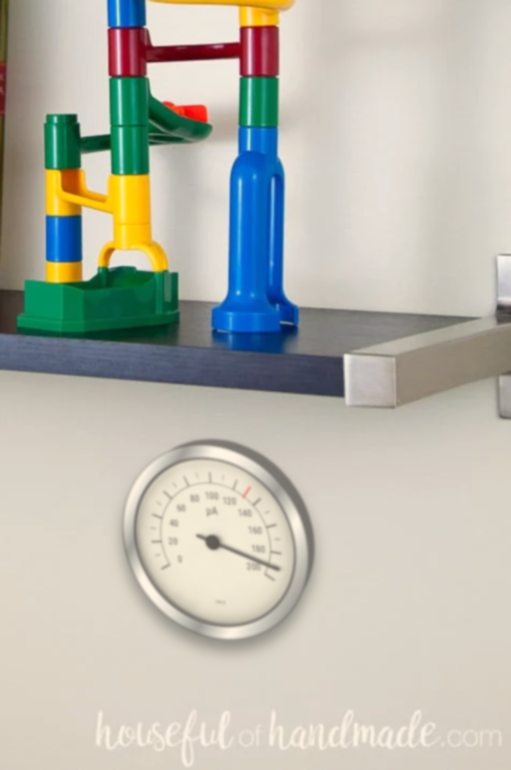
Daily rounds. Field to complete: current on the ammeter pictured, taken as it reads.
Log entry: 190 µA
